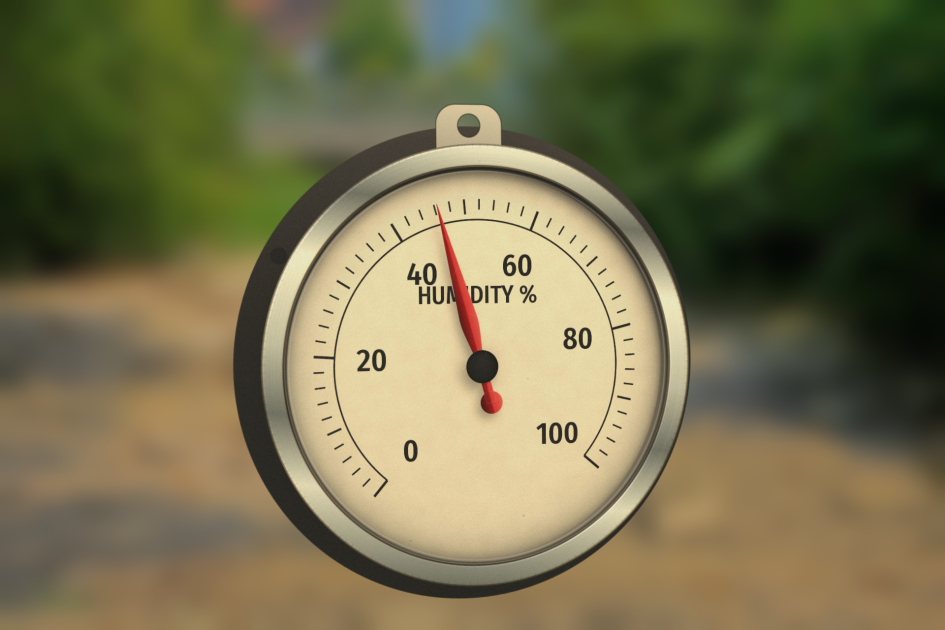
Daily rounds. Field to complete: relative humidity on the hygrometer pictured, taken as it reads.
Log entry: 46 %
